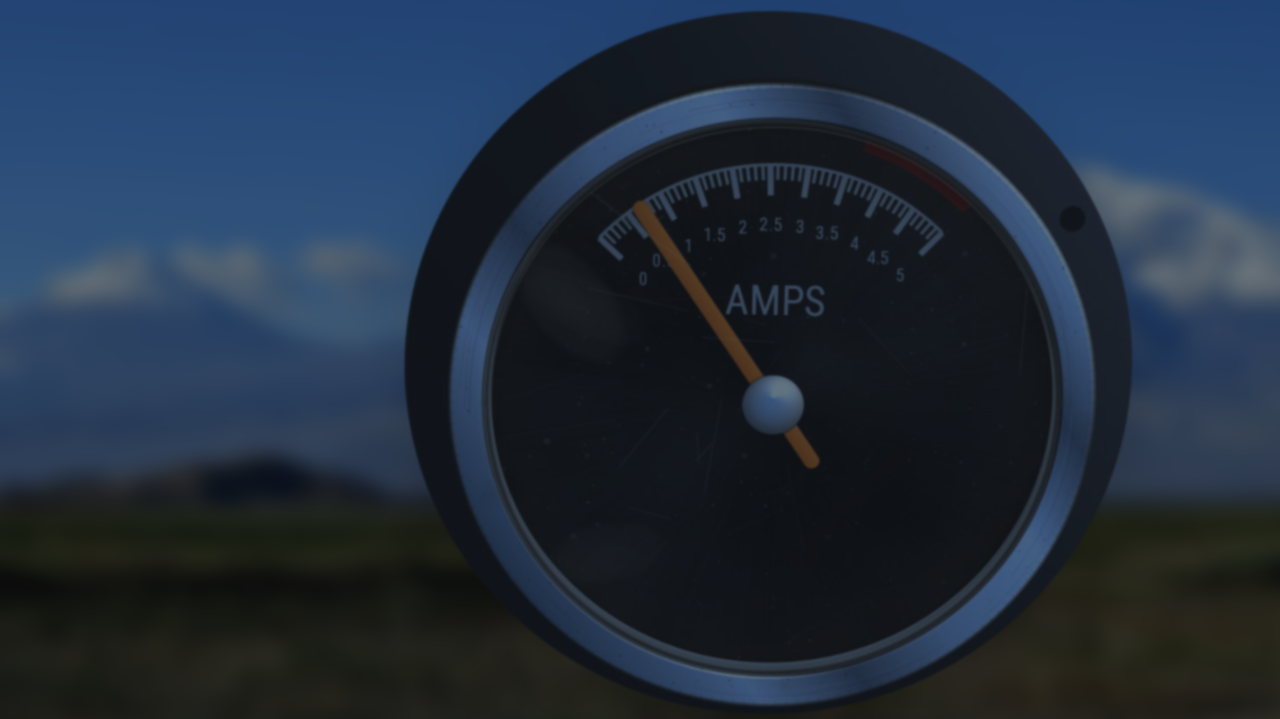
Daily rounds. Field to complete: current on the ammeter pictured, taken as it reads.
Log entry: 0.7 A
